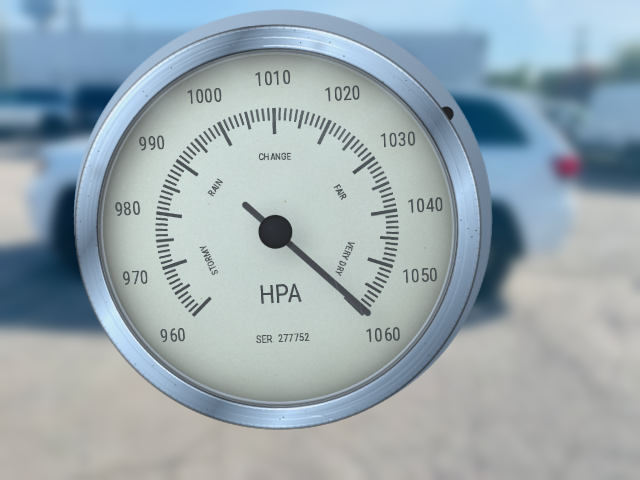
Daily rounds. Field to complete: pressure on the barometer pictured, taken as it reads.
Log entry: 1059 hPa
